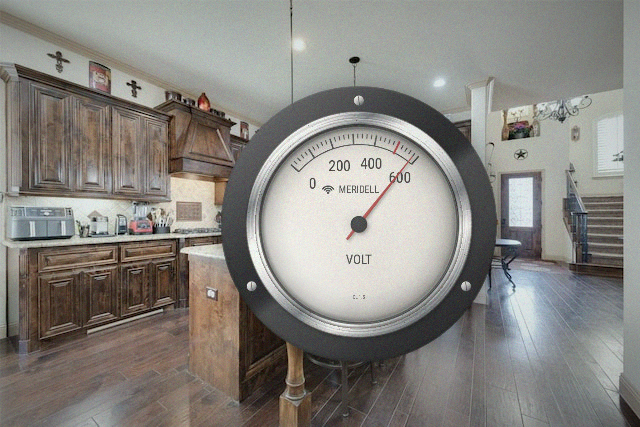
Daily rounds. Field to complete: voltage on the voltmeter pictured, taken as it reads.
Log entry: 580 V
